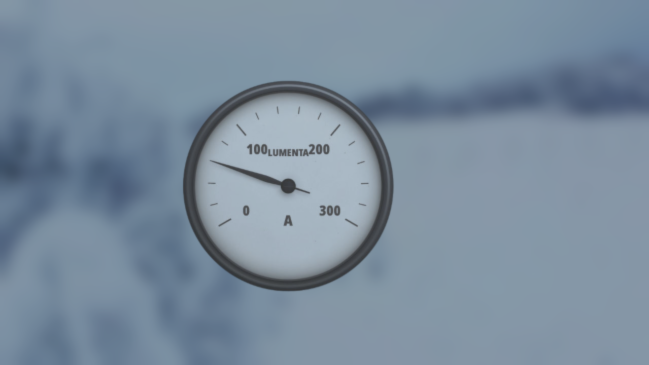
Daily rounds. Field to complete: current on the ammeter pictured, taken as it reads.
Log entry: 60 A
